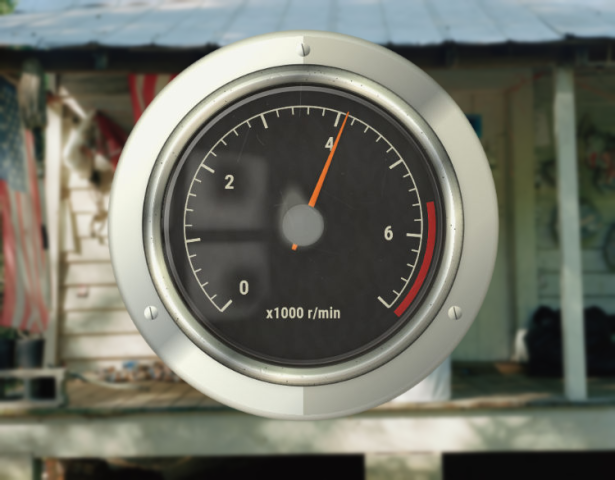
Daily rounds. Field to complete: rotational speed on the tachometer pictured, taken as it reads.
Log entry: 4100 rpm
